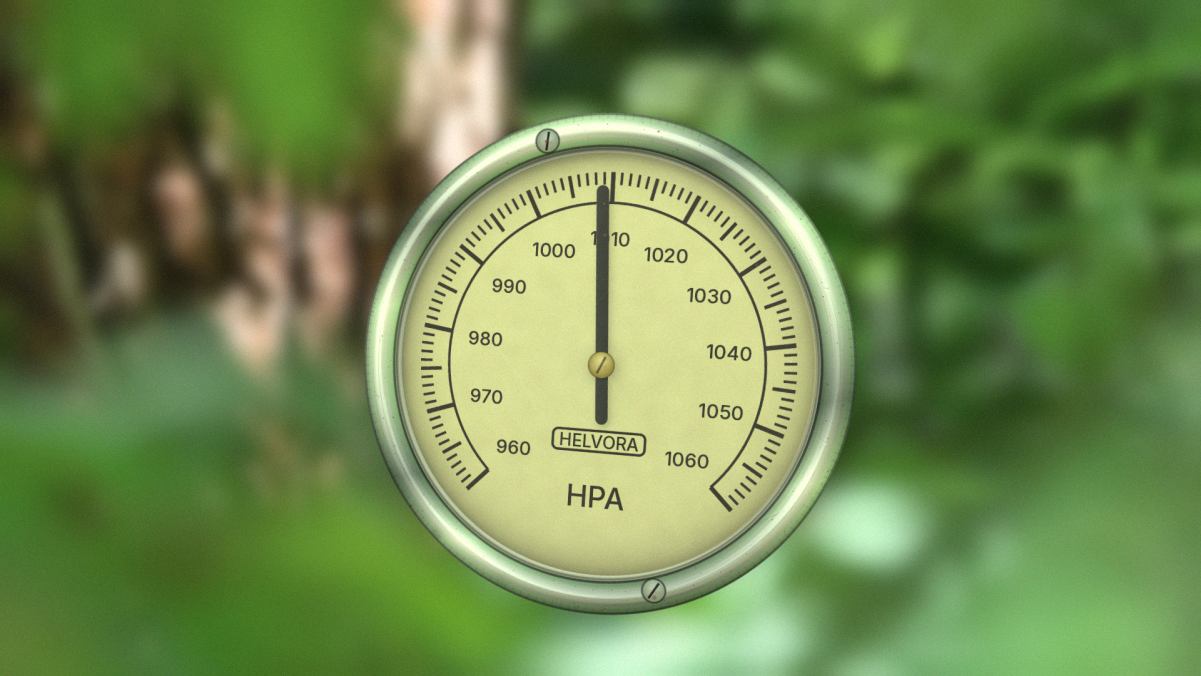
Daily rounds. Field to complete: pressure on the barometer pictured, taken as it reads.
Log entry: 1009 hPa
